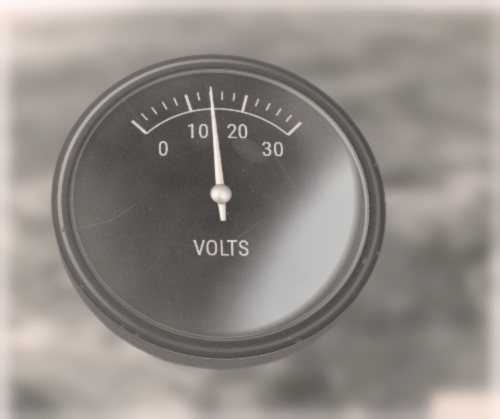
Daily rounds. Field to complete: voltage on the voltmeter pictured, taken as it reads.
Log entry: 14 V
